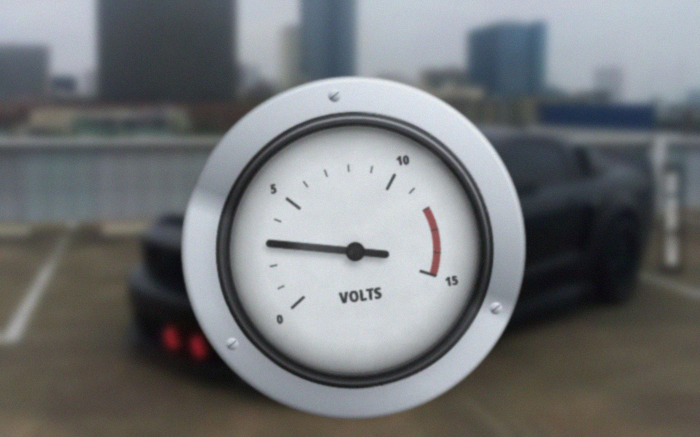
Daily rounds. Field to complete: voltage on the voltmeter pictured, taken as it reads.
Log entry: 3 V
